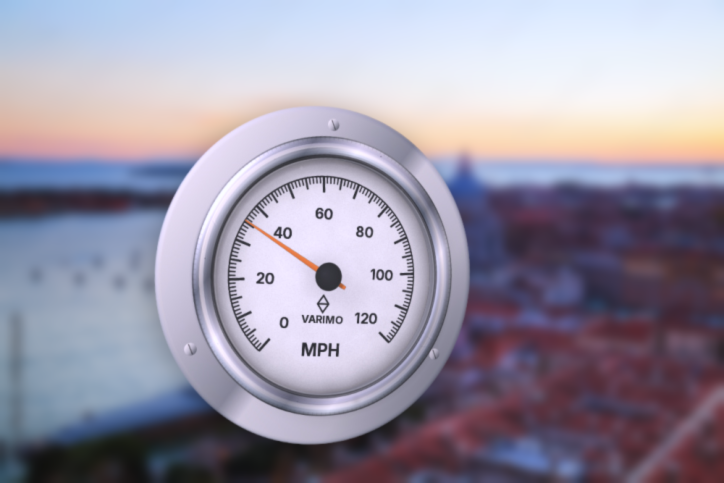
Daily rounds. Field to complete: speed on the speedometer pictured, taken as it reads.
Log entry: 35 mph
